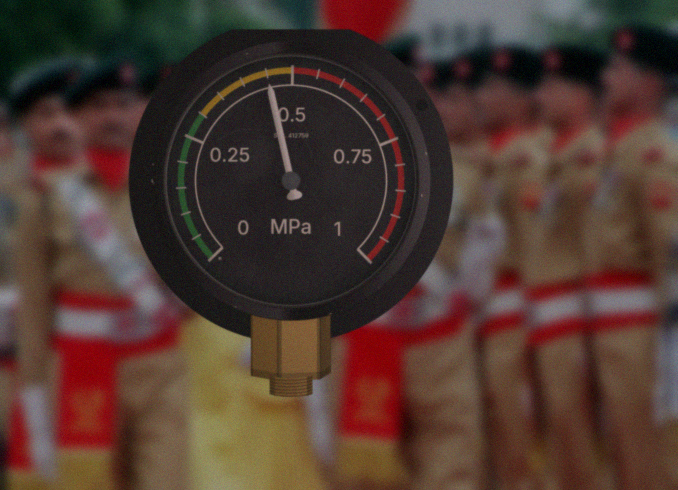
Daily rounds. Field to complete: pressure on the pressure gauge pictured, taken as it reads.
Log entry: 0.45 MPa
